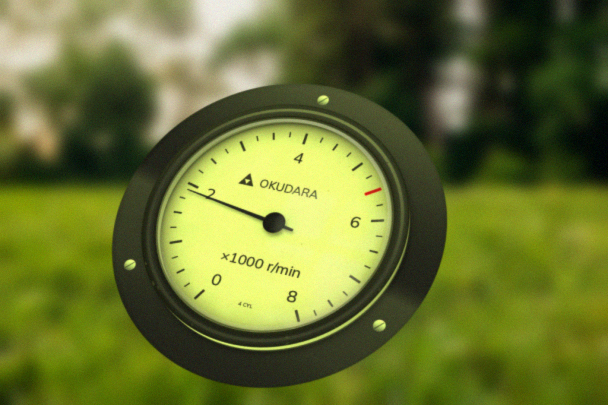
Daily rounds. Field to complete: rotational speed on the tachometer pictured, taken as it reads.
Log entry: 1875 rpm
